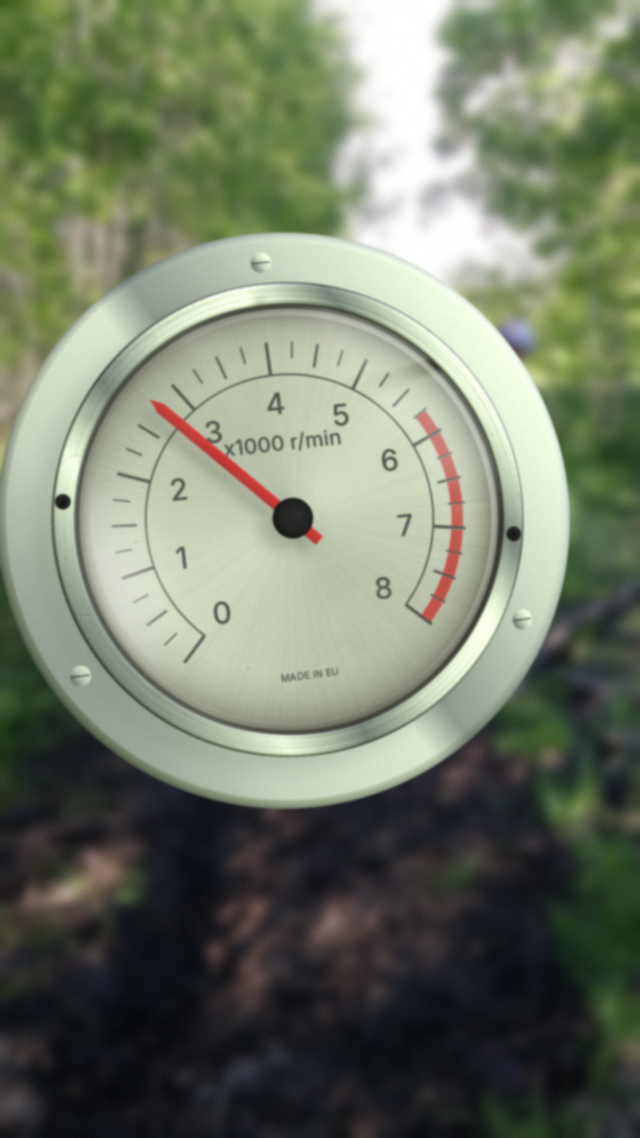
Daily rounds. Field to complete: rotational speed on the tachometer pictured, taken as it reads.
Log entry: 2750 rpm
